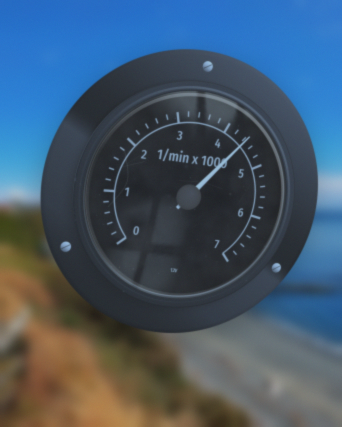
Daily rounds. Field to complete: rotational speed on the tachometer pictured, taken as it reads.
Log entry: 4400 rpm
